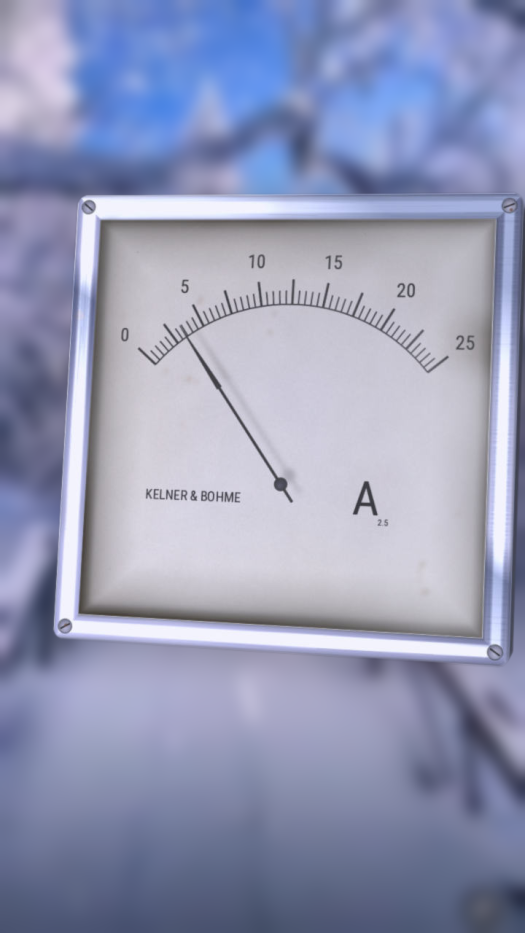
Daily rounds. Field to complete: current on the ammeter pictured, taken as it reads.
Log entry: 3.5 A
